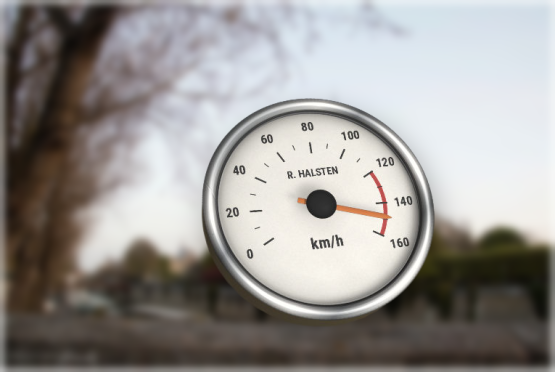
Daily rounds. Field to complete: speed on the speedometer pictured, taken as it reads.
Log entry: 150 km/h
